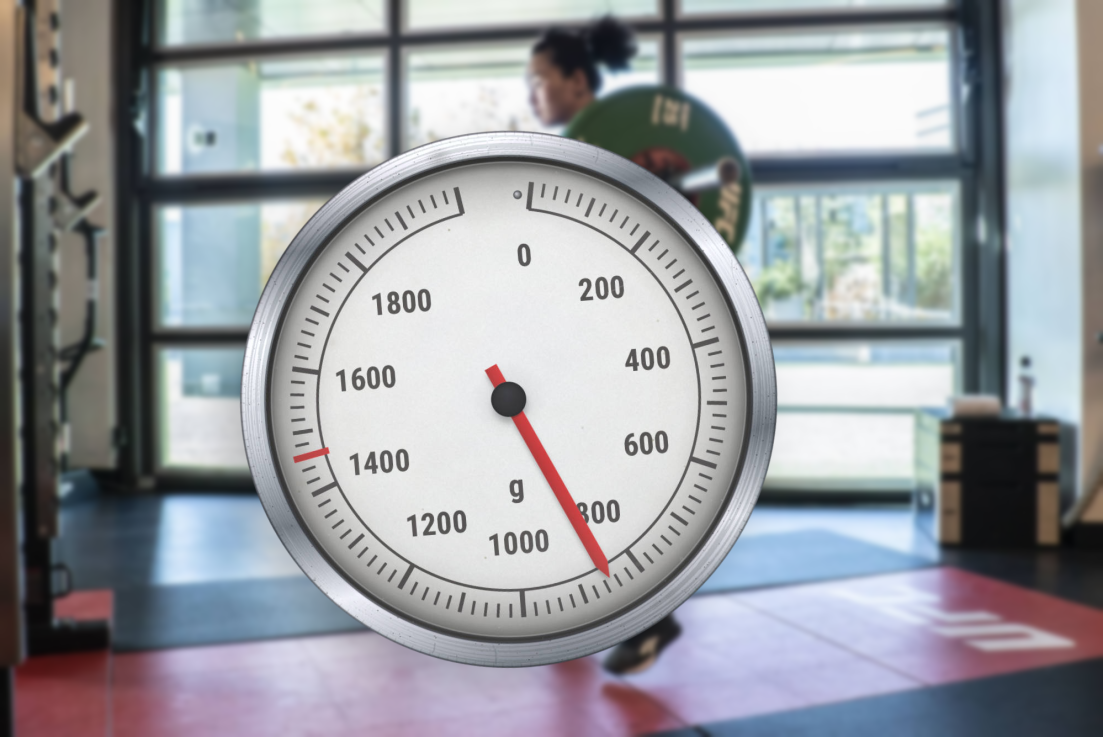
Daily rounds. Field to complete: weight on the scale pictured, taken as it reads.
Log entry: 850 g
